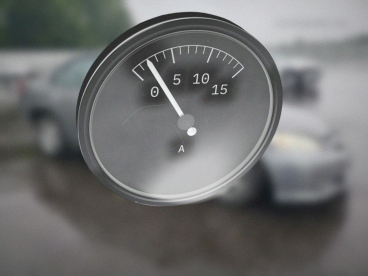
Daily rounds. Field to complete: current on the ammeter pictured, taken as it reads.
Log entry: 2 A
